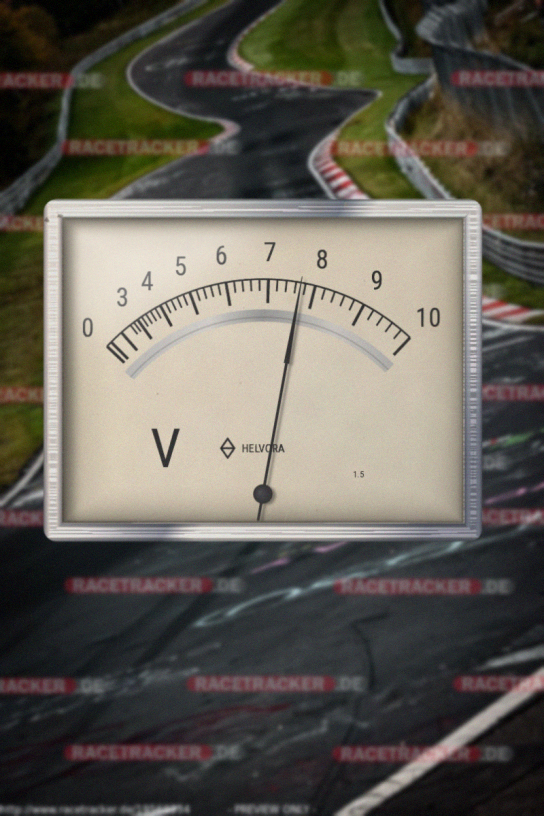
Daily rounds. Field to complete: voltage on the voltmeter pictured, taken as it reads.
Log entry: 7.7 V
